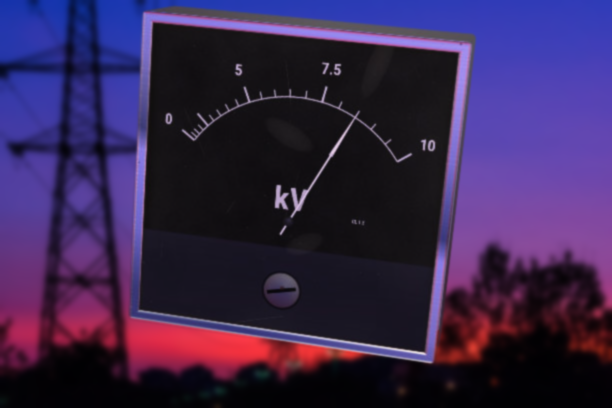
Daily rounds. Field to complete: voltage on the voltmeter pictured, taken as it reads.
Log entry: 8.5 kV
